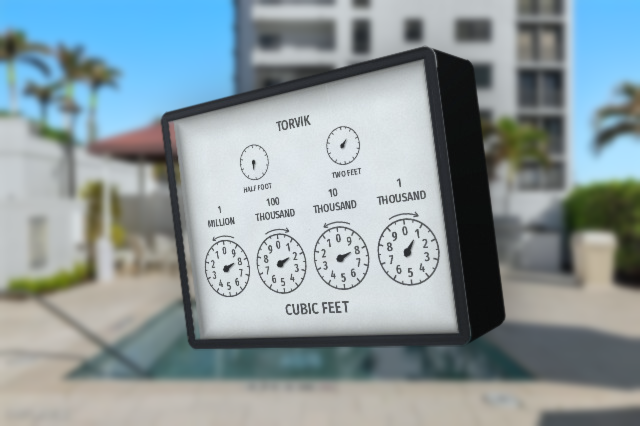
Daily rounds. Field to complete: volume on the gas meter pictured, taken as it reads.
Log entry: 818100 ft³
